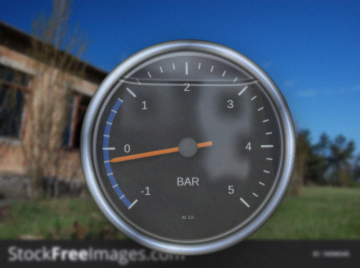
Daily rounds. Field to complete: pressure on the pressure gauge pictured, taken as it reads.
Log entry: -0.2 bar
